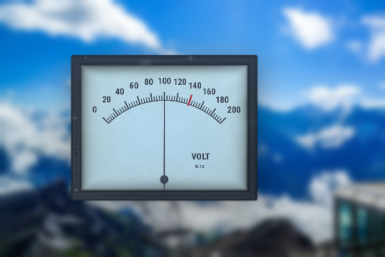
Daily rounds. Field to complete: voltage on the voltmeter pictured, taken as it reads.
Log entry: 100 V
